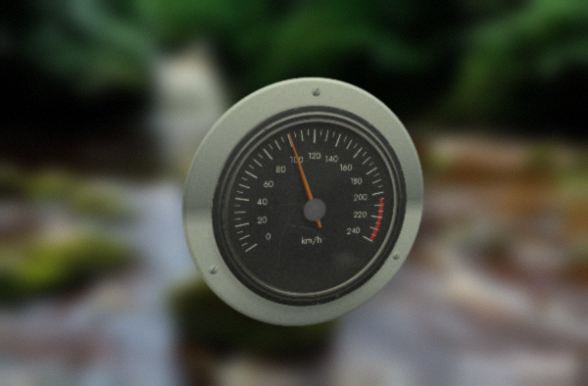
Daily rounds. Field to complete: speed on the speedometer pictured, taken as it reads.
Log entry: 100 km/h
